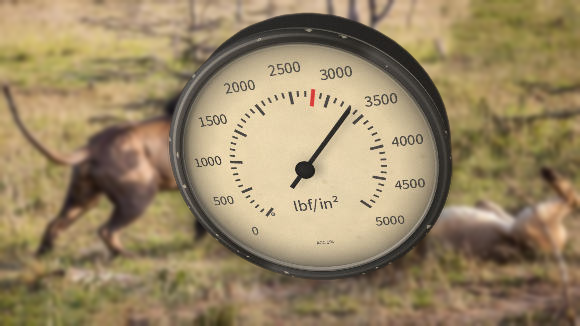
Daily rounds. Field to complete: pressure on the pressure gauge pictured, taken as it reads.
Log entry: 3300 psi
